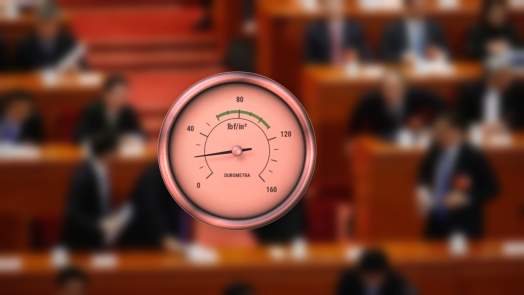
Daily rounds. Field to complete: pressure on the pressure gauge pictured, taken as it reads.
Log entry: 20 psi
